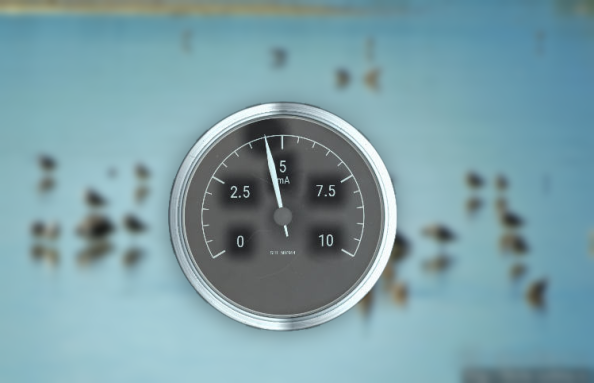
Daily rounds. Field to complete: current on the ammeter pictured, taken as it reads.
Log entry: 4.5 mA
